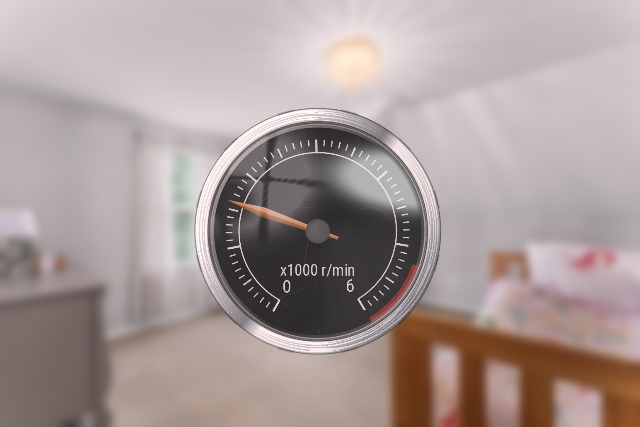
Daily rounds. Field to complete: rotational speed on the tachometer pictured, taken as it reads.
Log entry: 1600 rpm
